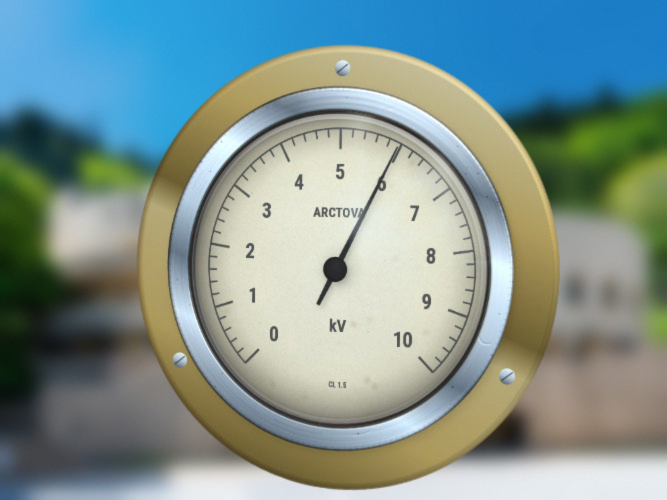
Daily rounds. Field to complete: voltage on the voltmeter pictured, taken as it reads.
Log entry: 6 kV
